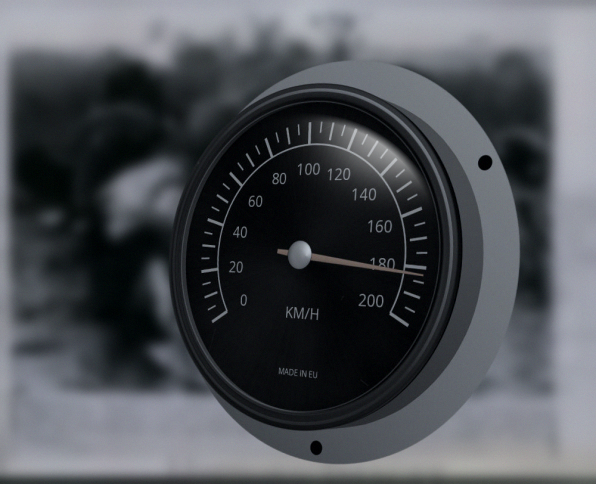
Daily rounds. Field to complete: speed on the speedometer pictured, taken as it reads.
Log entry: 182.5 km/h
